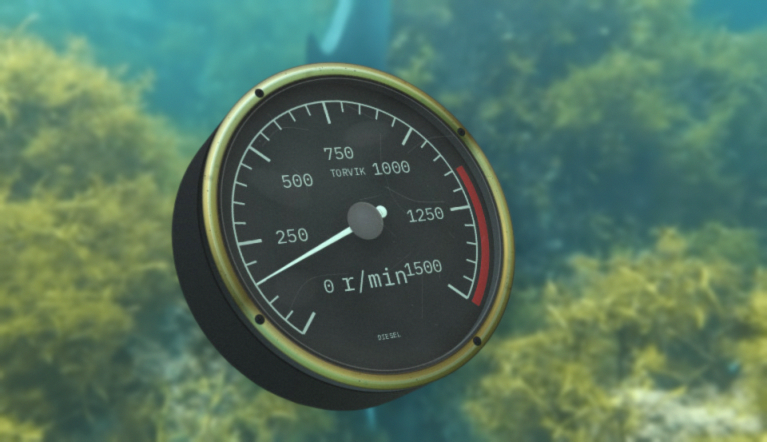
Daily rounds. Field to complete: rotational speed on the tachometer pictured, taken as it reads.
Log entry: 150 rpm
